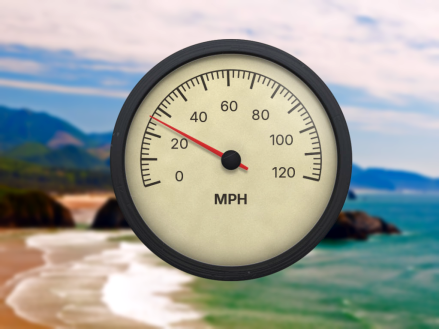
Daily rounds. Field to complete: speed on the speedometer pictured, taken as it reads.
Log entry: 26 mph
